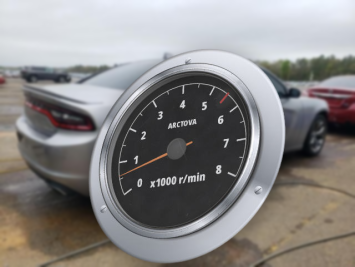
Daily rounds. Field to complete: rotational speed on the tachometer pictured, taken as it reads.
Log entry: 500 rpm
